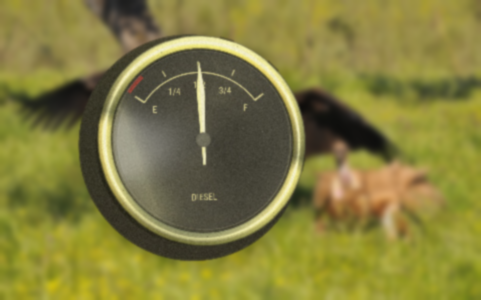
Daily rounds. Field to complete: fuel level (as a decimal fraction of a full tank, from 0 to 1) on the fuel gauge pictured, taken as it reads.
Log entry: 0.5
